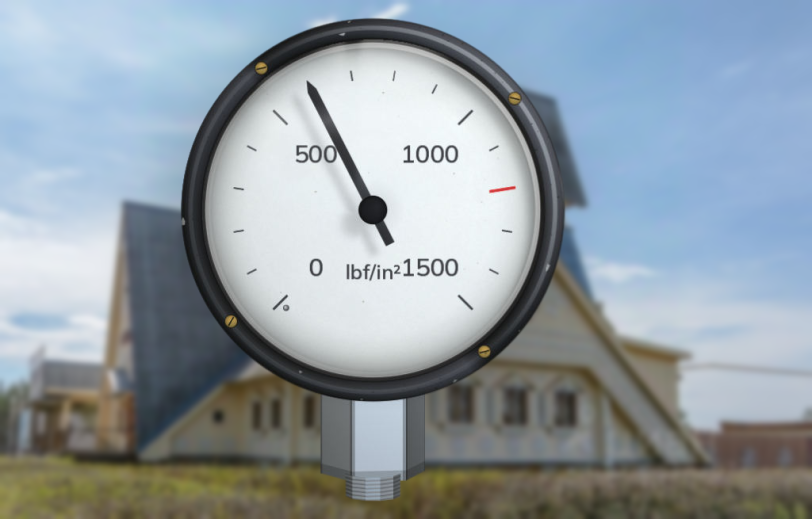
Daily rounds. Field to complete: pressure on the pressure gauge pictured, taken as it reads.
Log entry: 600 psi
